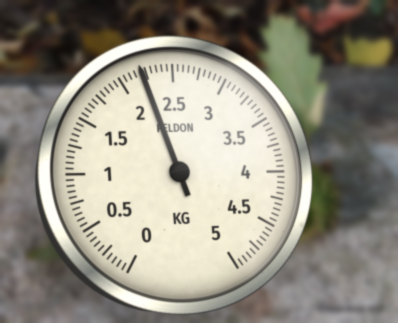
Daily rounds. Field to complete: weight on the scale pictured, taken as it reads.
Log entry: 2.2 kg
